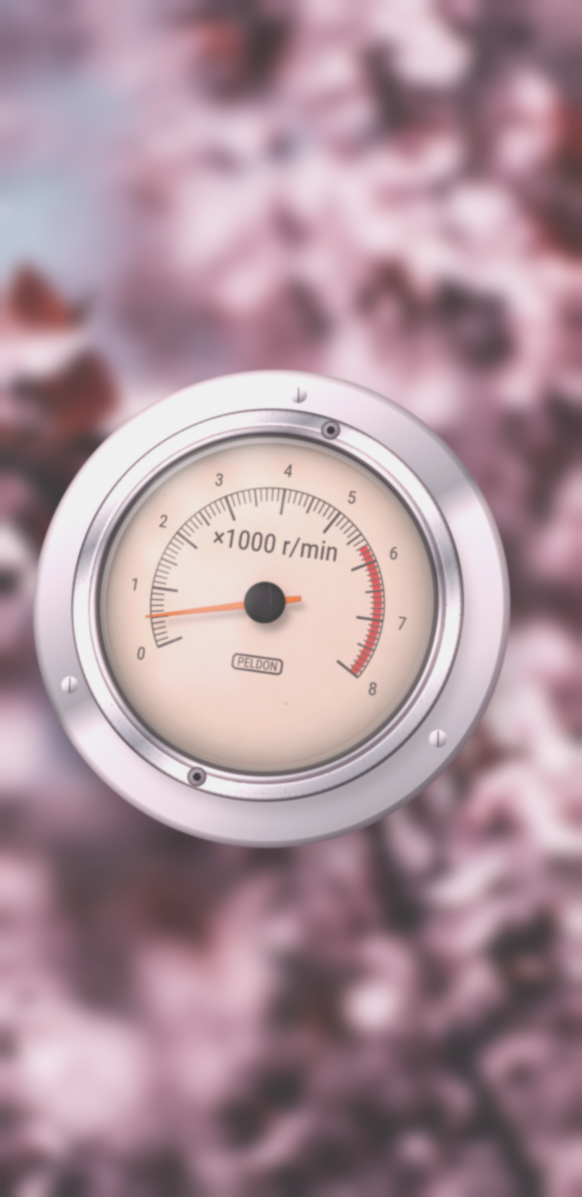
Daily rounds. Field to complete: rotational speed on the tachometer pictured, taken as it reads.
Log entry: 500 rpm
